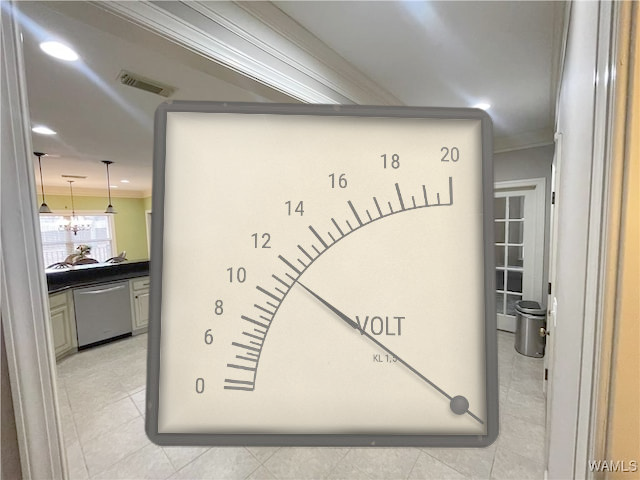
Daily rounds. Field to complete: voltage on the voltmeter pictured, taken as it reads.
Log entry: 11.5 V
